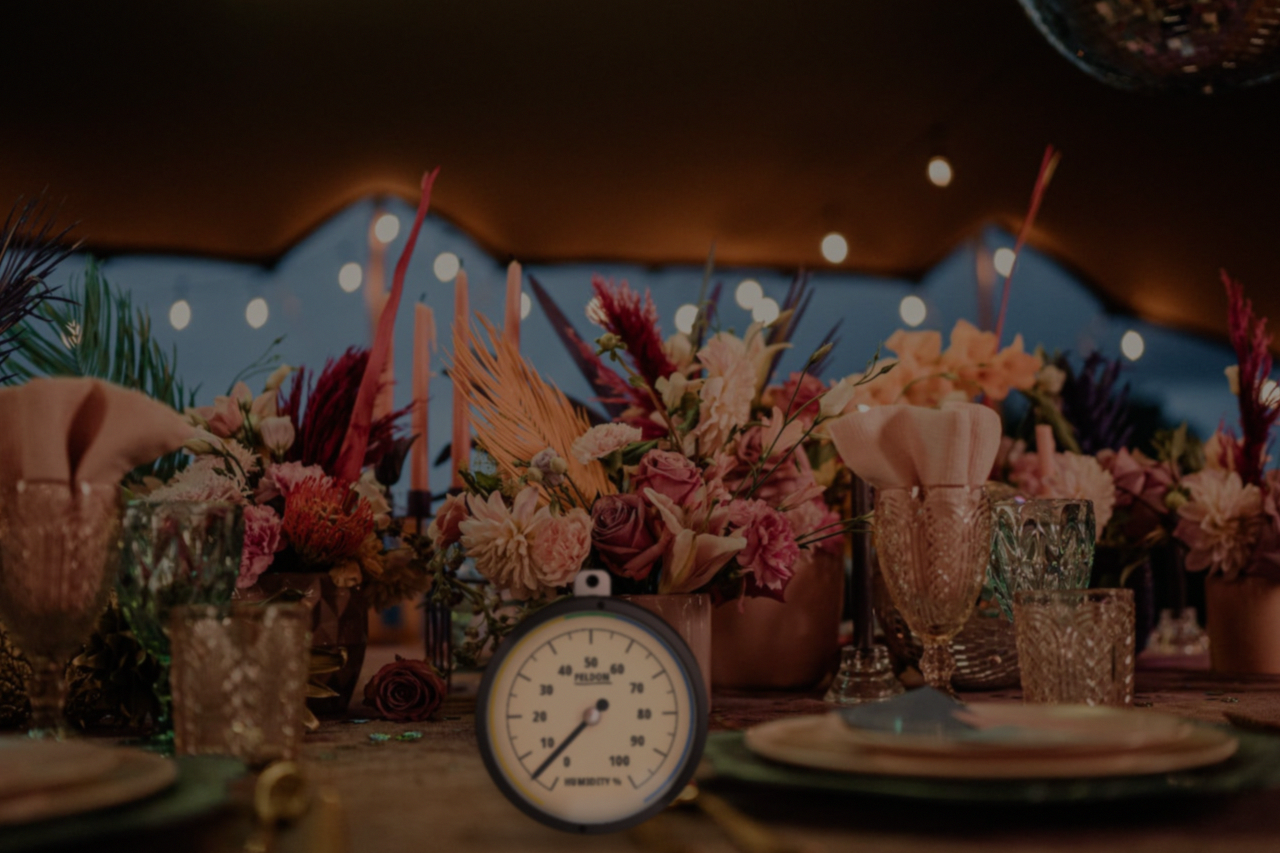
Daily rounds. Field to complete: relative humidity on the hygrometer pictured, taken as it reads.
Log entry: 5 %
